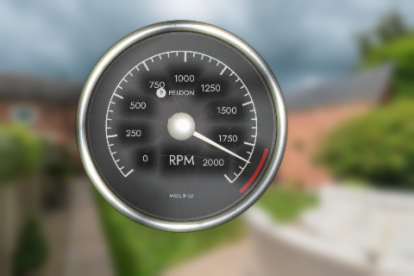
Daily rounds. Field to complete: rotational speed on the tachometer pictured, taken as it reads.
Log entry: 1850 rpm
